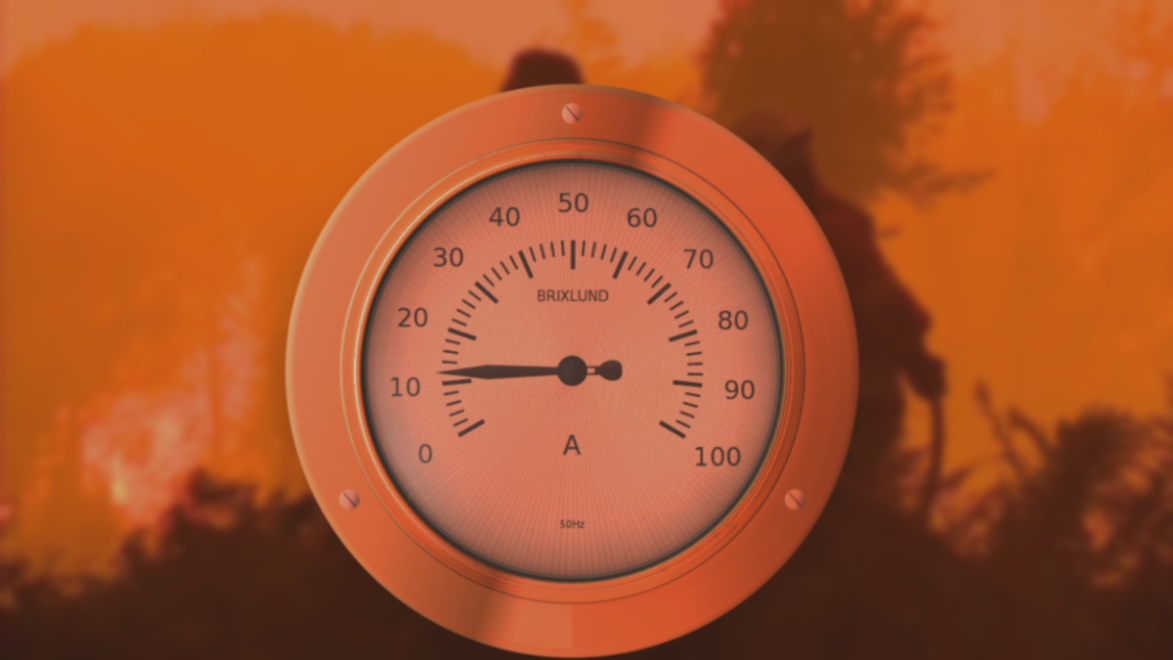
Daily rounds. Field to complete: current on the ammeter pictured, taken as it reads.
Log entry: 12 A
